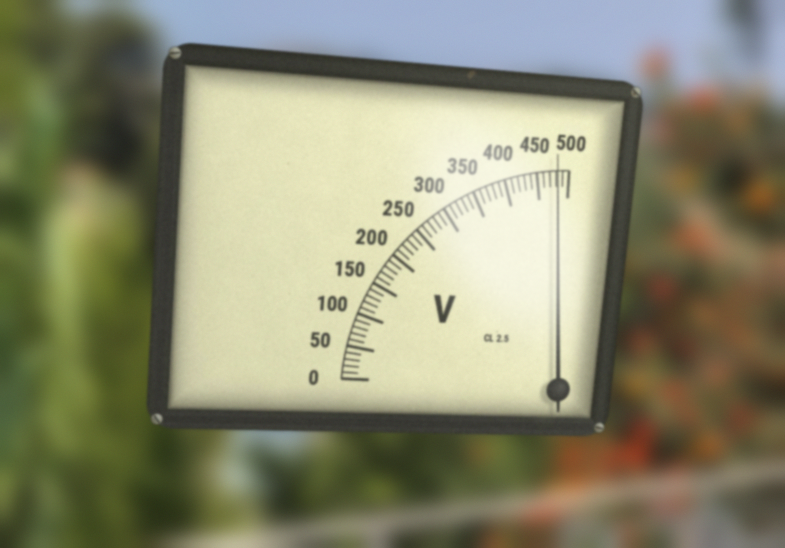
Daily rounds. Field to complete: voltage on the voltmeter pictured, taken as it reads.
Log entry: 480 V
